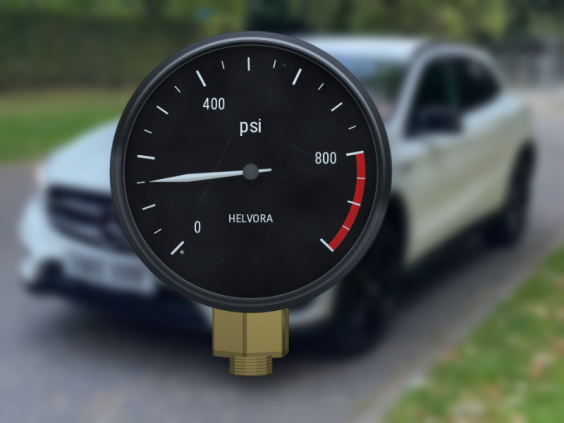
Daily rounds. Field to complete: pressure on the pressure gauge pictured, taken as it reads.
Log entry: 150 psi
